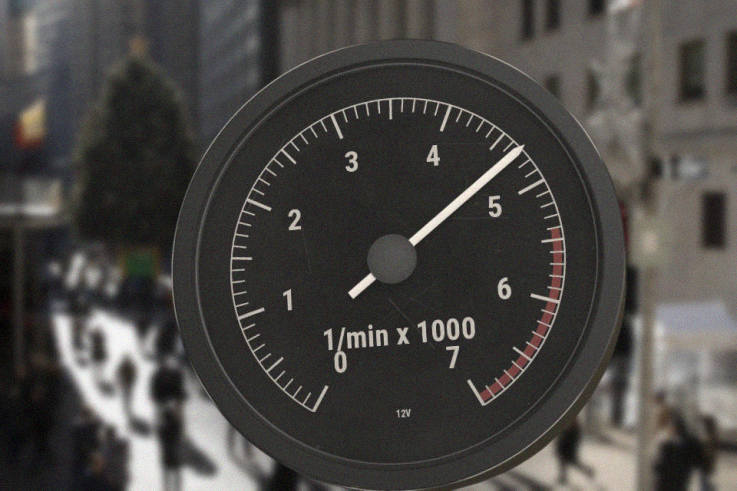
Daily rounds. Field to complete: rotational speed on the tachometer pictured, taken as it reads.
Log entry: 4700 rpm
